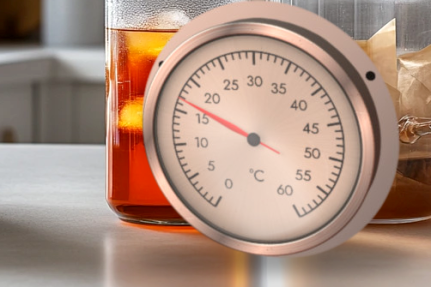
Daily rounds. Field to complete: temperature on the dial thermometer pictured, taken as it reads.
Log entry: 17 °C
